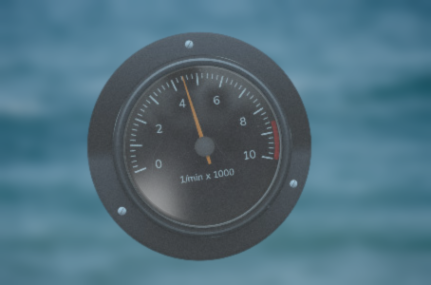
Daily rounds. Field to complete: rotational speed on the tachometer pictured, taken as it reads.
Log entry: 4400 rpm
